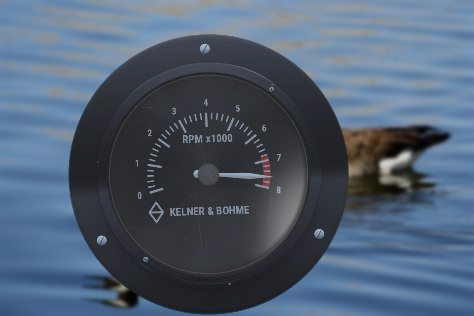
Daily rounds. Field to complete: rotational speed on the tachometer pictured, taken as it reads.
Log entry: 7600 rpm
